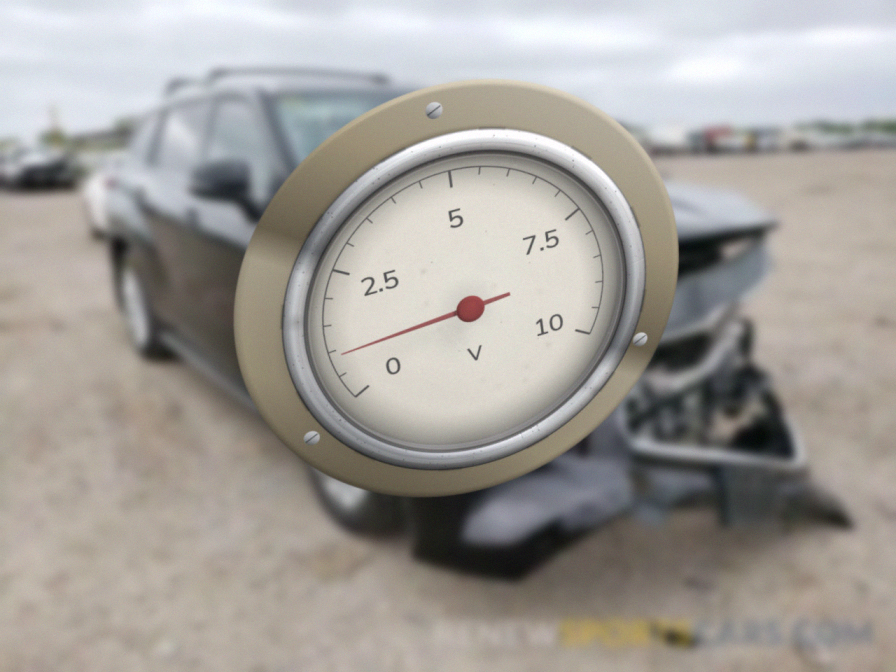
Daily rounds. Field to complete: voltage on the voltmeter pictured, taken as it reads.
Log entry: 1 V
